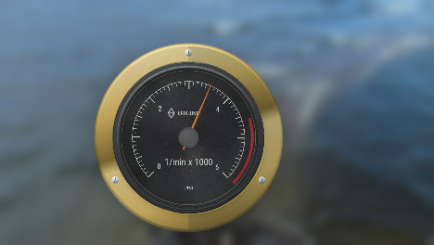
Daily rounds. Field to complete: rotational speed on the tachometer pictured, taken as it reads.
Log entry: 3500 rpm
